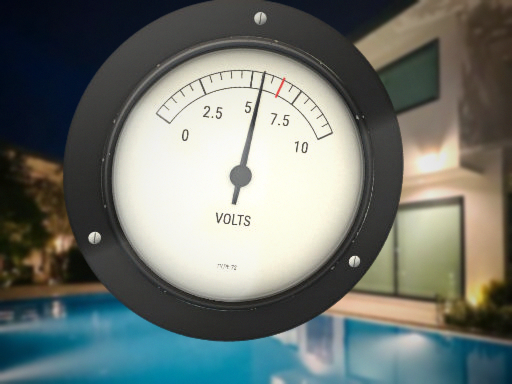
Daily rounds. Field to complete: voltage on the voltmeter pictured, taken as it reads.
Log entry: 5.5 V
